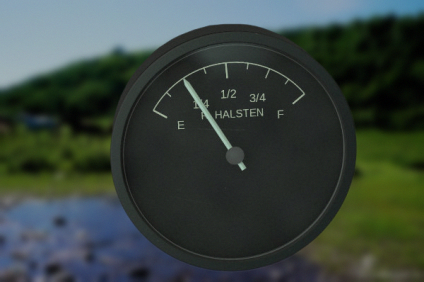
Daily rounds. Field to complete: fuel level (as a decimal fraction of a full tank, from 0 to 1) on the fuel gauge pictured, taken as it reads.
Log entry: 0.25
